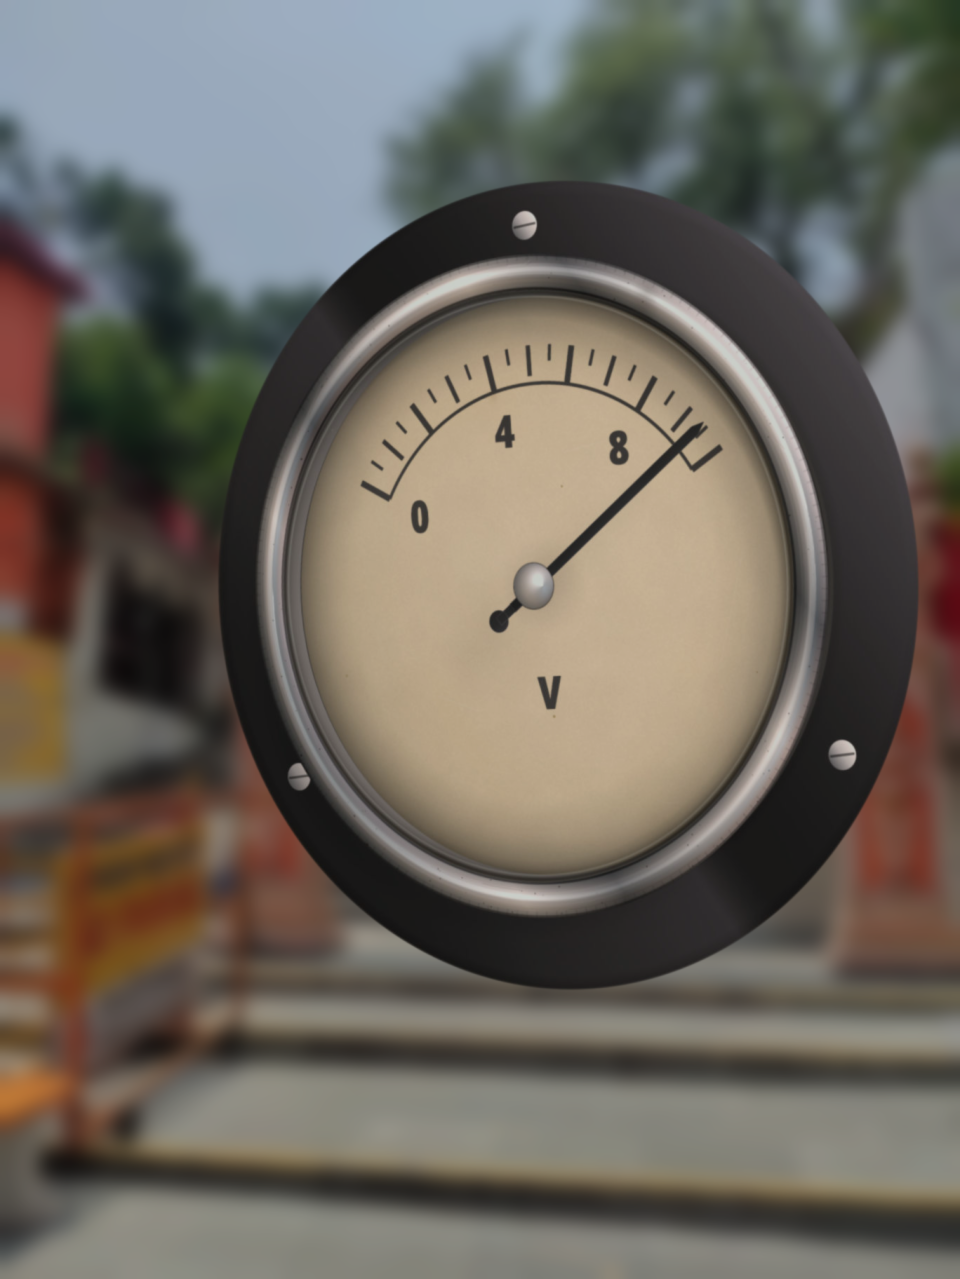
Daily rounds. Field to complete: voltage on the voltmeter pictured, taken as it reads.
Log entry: 9.5 V
